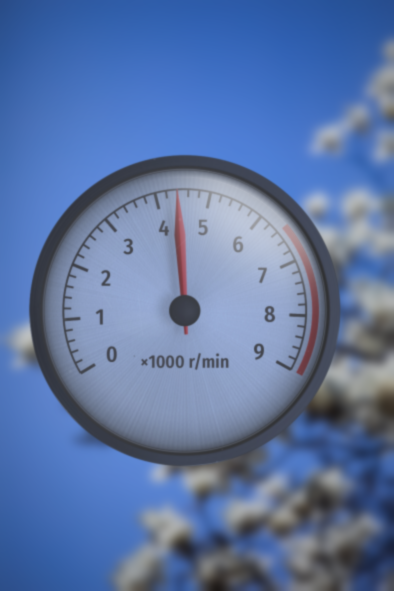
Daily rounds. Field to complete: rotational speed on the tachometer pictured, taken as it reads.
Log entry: 4400 rpm
